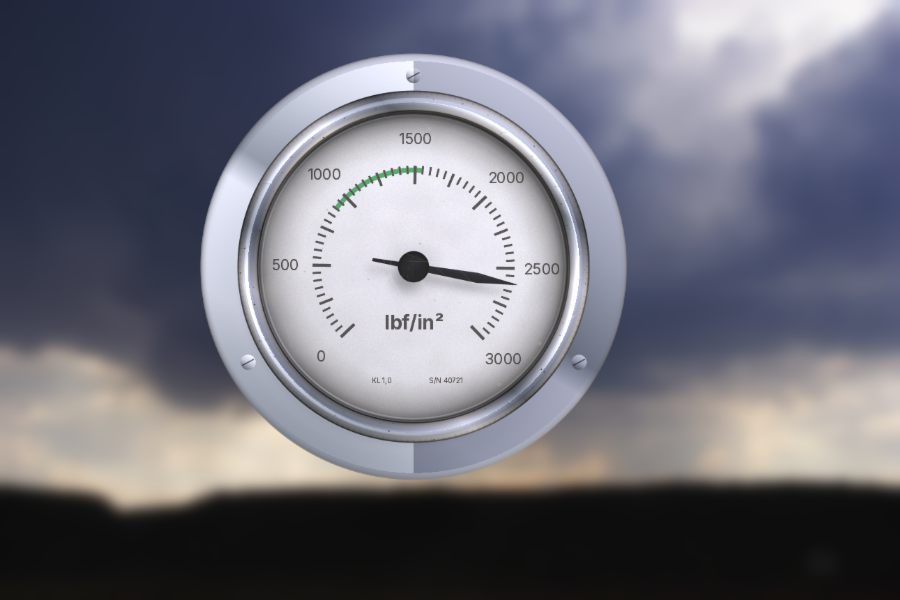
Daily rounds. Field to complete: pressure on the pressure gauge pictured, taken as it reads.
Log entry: 2600 psi
